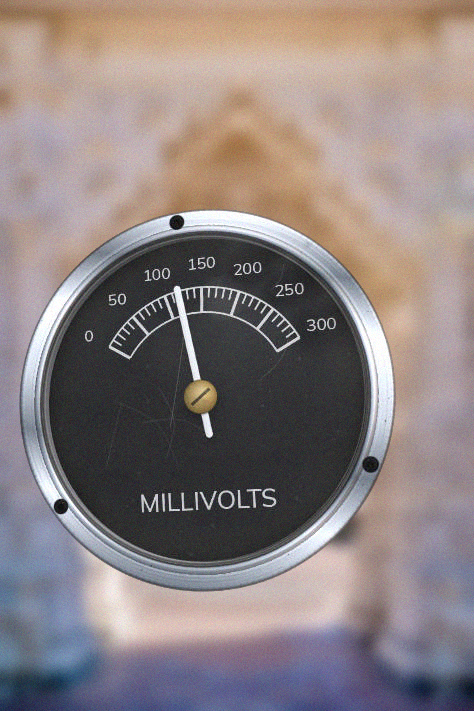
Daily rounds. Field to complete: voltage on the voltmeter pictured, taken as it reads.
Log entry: 120 mV
